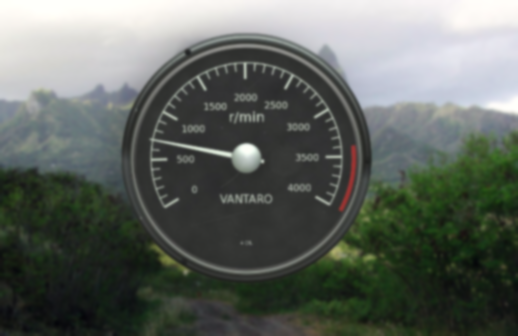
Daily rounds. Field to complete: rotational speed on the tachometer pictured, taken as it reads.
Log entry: 700 rpm
